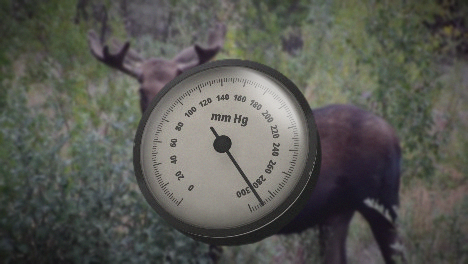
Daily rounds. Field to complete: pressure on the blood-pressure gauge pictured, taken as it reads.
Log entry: 290 mmHg
